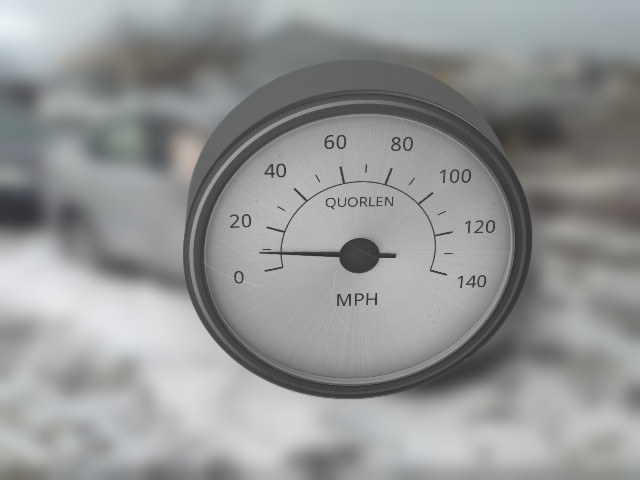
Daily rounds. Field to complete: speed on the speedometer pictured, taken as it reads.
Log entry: 10 mph
